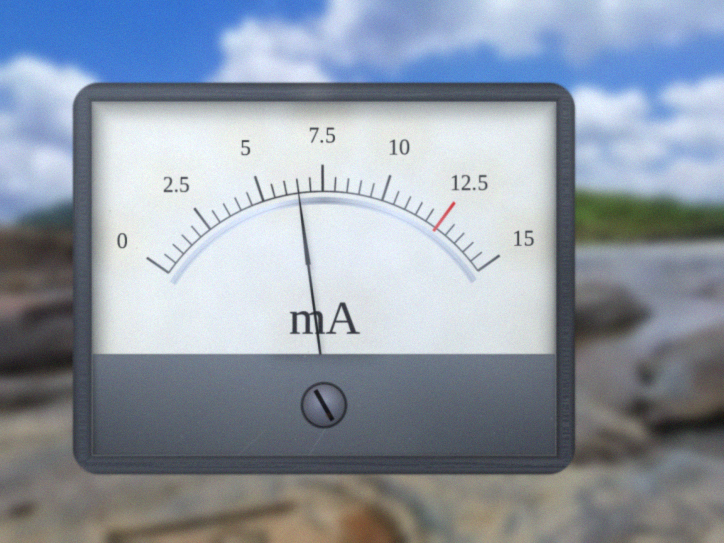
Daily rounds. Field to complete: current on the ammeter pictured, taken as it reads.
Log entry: 6.5 mA
